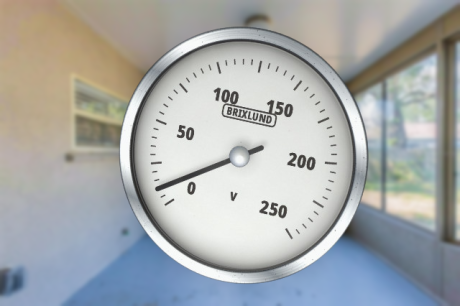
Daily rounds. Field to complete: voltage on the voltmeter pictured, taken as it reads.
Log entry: 10 V
